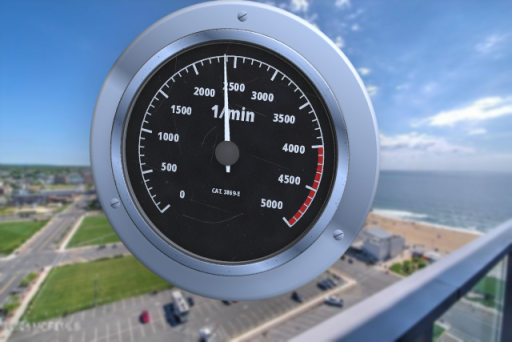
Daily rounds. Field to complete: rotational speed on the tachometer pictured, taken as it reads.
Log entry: 2400 rpm
